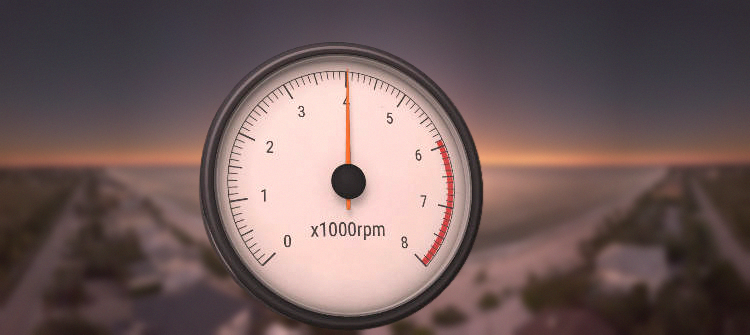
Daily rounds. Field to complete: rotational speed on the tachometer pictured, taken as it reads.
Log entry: 4000 rpm
